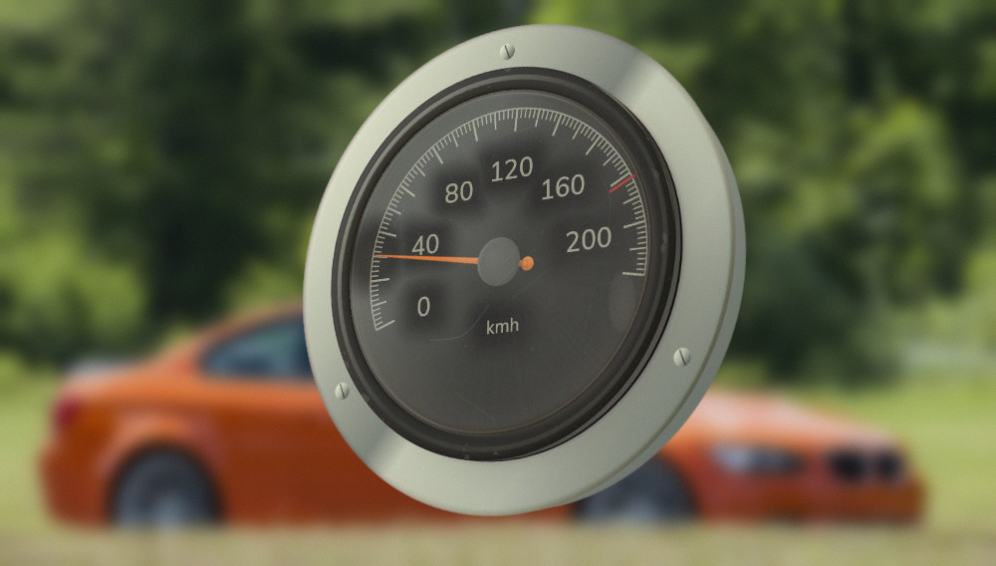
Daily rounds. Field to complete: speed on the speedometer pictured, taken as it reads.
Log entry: 30 km/h
